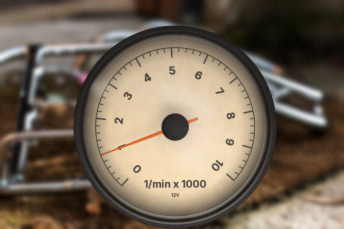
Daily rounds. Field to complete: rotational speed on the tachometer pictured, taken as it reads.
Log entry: 1000 rpm
